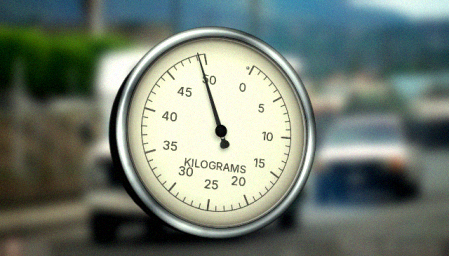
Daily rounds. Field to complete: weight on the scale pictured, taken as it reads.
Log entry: 49 kg
